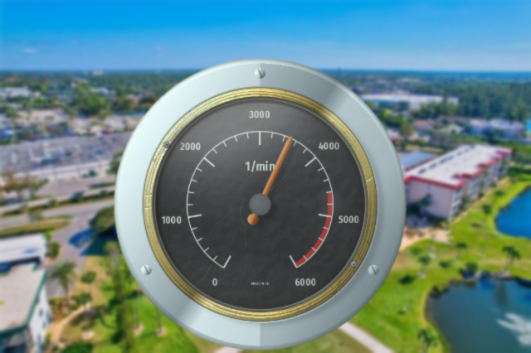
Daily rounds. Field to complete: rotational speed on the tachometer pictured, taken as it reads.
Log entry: 3500 rpm
